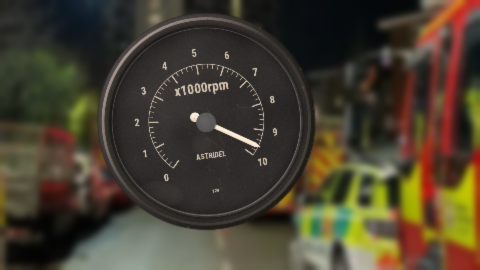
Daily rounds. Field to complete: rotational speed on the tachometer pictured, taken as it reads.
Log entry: 9600 rpm
